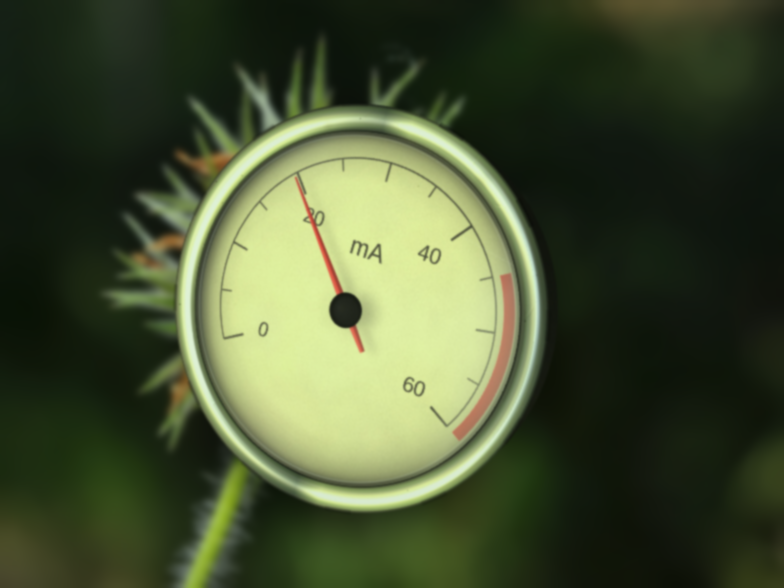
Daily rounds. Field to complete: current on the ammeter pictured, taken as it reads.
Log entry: 20 mA
